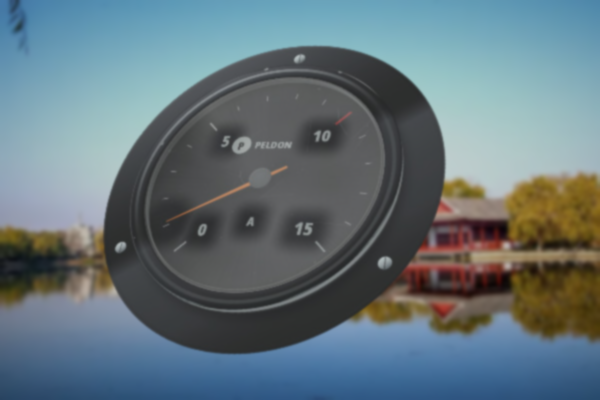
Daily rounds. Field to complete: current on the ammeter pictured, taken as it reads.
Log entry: 1 A
